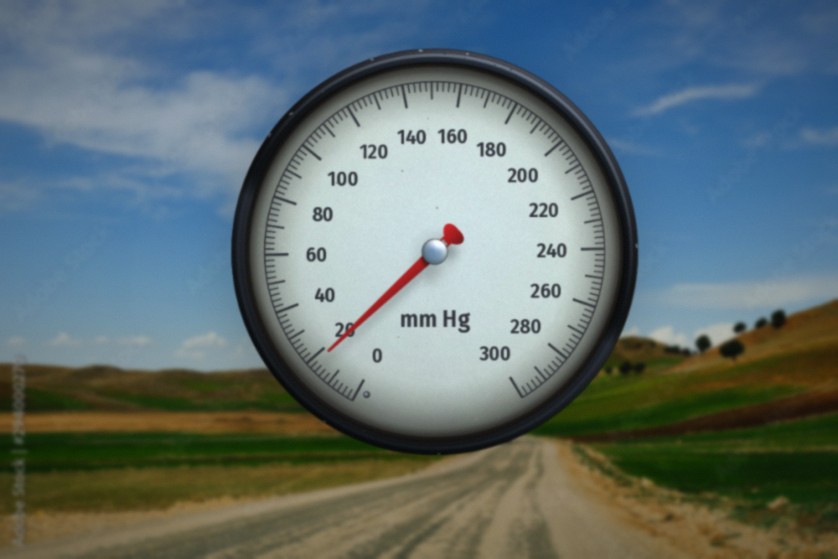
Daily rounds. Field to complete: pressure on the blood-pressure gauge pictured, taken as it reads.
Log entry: 18 mmHg
